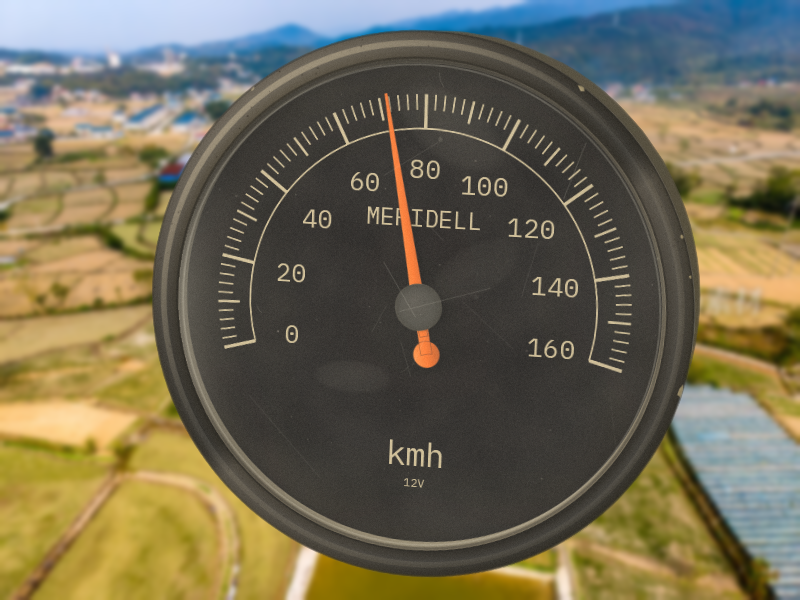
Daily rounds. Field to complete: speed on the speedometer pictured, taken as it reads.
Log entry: 72 km/h
